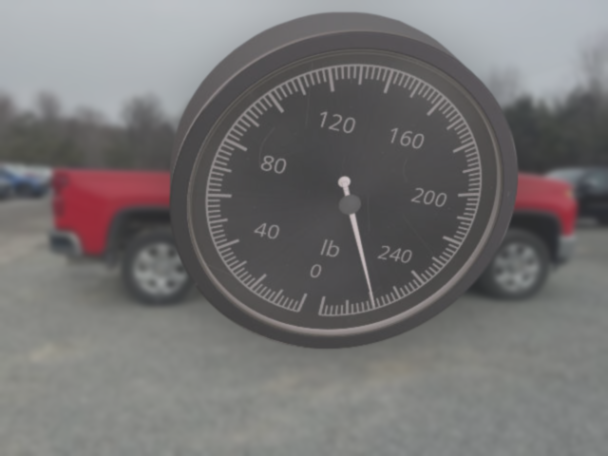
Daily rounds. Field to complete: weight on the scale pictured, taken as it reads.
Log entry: 260 lb
